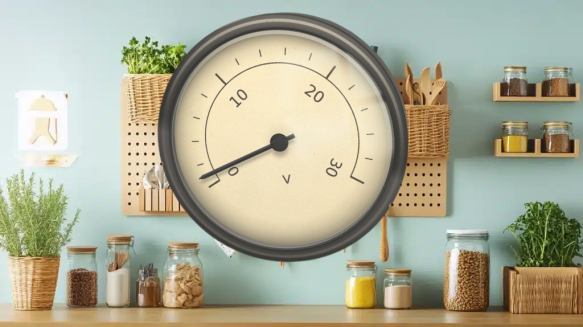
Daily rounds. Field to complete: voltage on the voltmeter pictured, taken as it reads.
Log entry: 1 V
